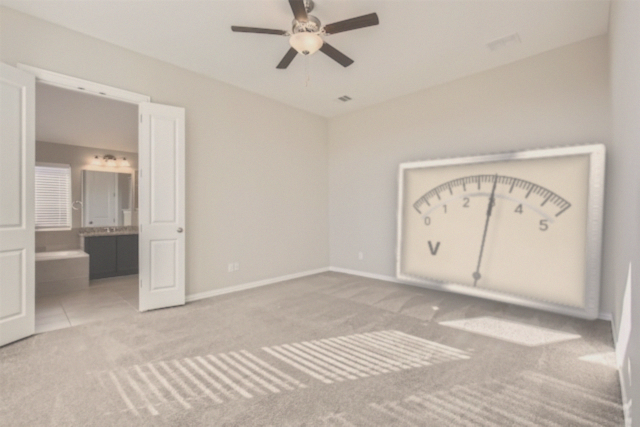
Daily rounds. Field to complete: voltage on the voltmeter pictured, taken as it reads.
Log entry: 3 V
